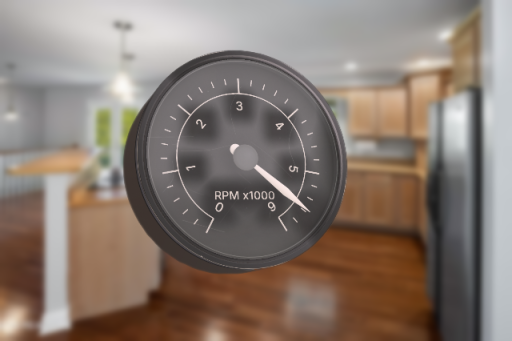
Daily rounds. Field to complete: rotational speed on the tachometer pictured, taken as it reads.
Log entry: 5600 rpm
